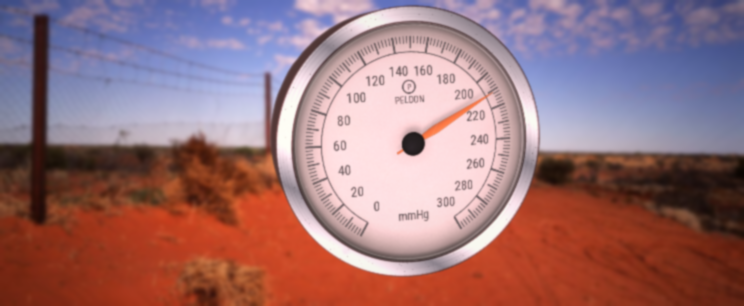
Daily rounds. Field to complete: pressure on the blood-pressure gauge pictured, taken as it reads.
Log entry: 210 mmHg
